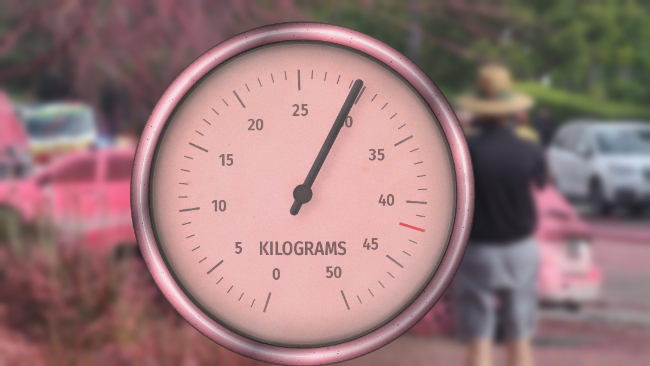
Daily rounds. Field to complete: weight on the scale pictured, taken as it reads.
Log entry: 29.5 kg
